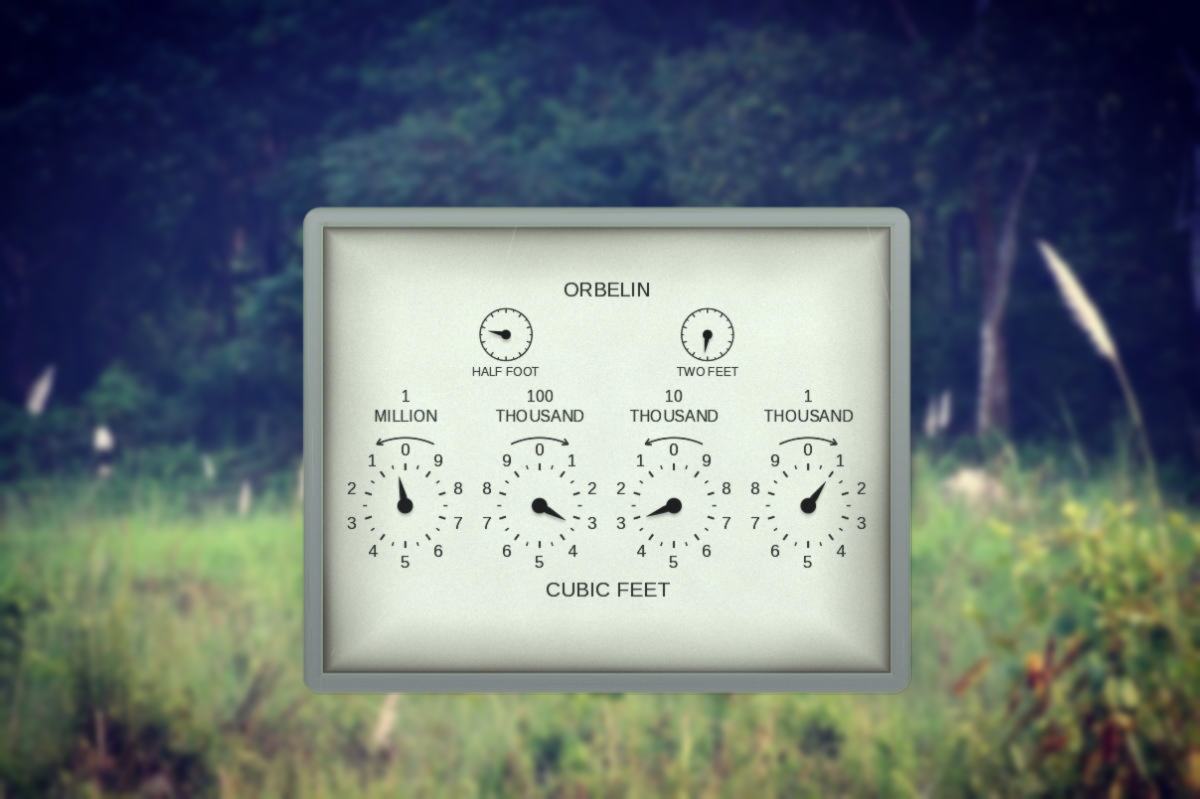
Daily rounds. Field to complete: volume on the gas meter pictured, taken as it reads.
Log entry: 33100 ft³
